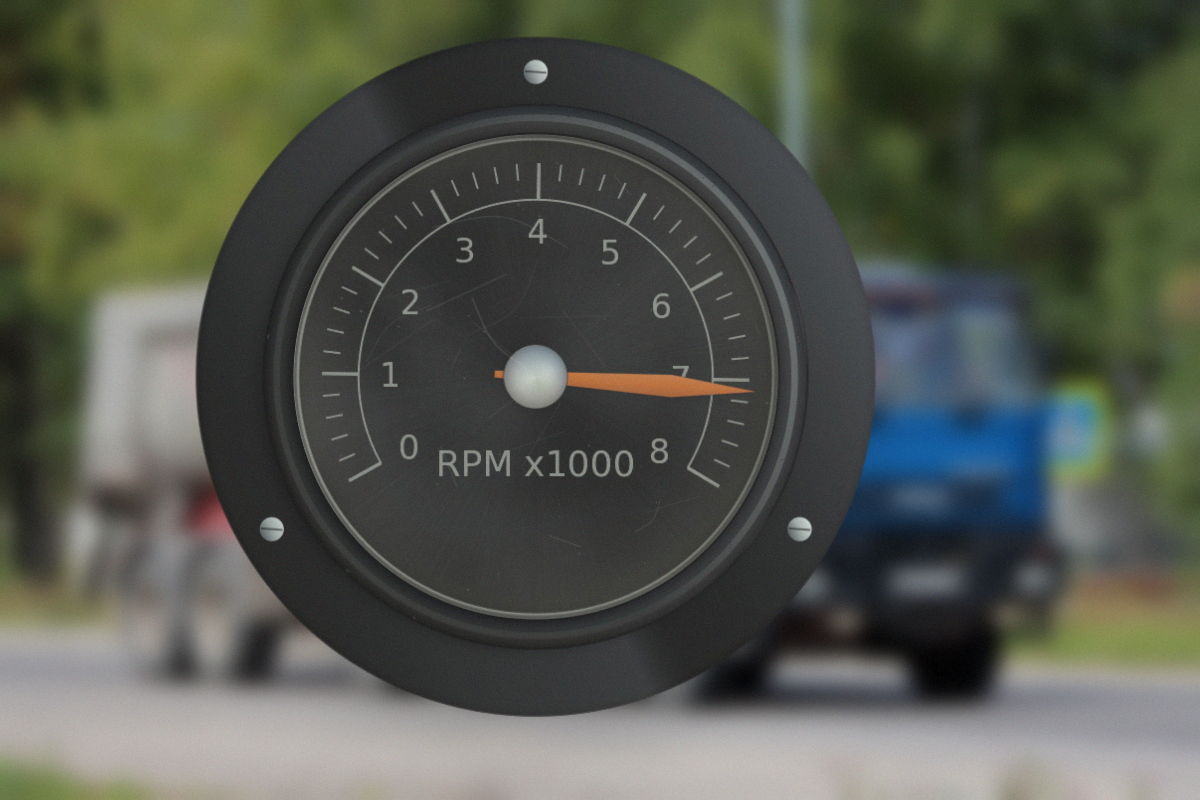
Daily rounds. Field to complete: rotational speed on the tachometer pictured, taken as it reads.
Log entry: 7100 rpm
